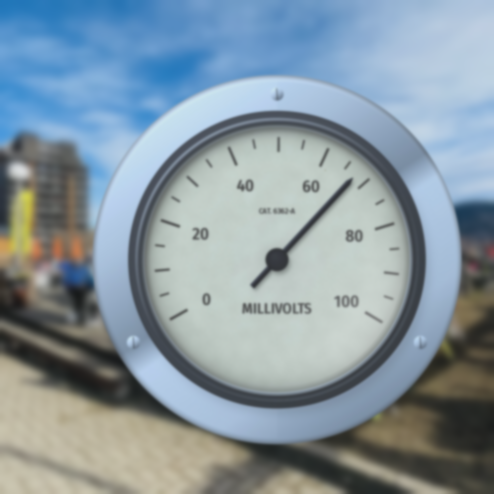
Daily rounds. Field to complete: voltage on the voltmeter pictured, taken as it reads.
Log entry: 67.5 mV
